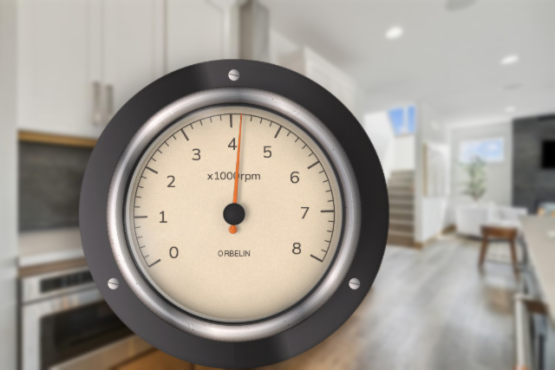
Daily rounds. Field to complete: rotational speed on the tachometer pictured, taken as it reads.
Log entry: 4200 rpm
